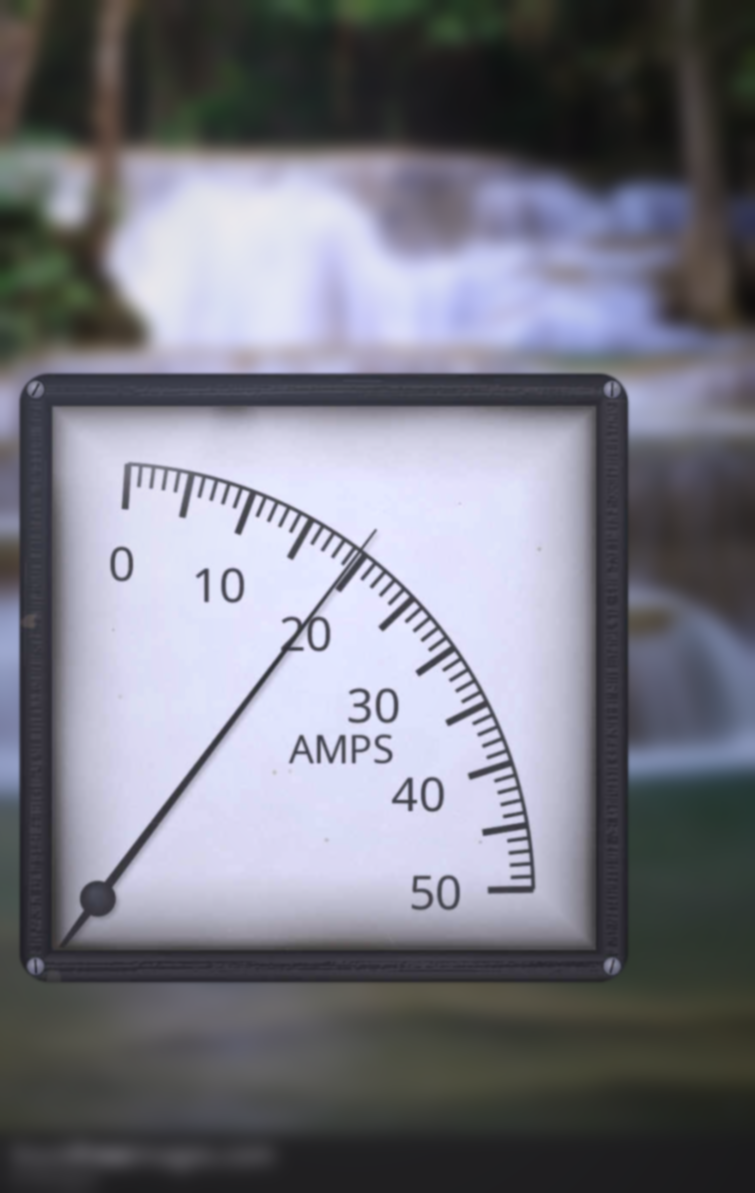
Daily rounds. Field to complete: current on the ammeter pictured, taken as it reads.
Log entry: 19.5 A
